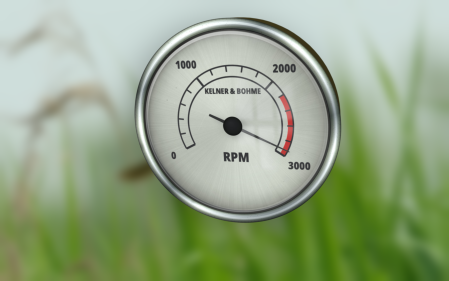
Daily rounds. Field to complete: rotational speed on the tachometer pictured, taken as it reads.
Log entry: 2900 rpm
